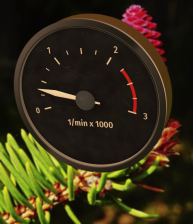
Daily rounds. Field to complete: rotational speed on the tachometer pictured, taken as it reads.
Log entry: 375 rpm
